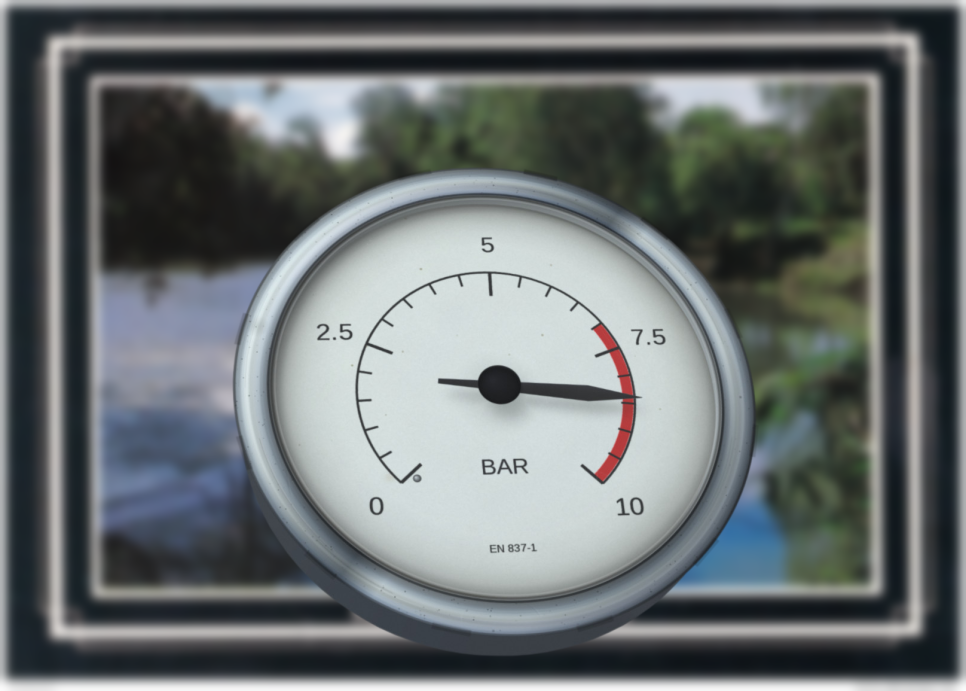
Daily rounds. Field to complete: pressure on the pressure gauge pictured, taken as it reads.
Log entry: 8.5 bar
